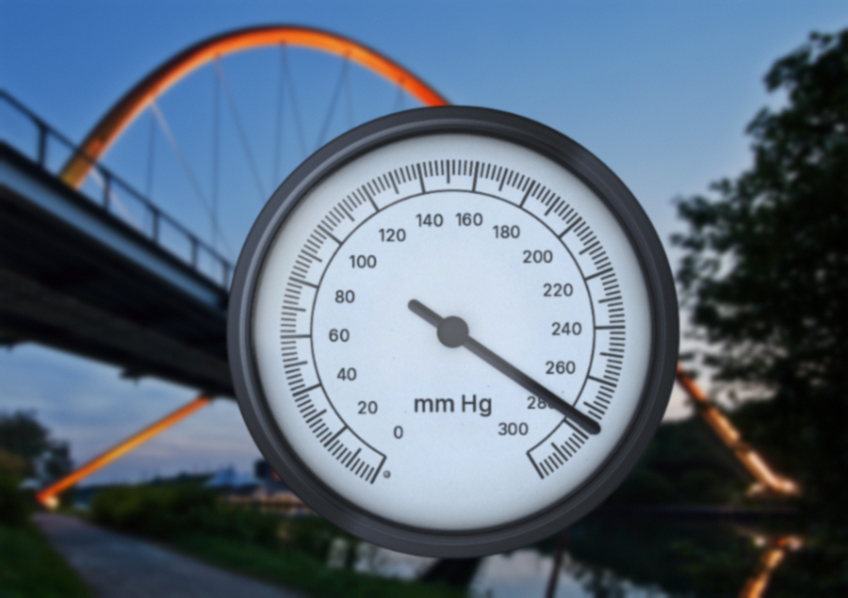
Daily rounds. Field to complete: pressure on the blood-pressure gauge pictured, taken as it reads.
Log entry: 276 mmHg
